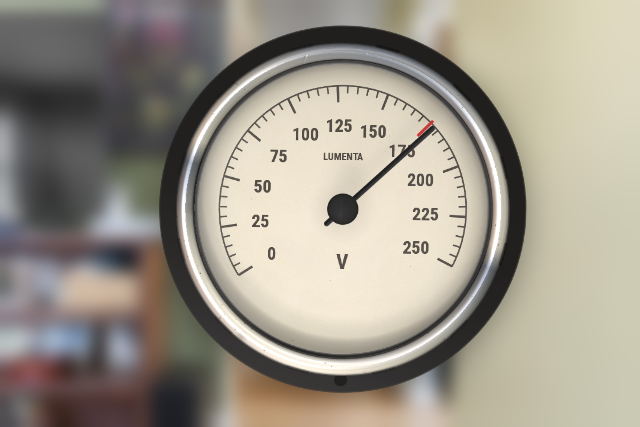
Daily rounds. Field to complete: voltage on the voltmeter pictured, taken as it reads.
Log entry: 177.5 V
